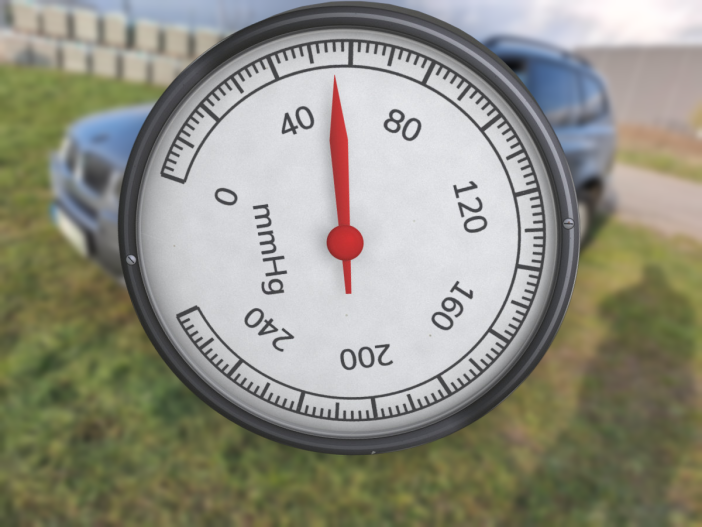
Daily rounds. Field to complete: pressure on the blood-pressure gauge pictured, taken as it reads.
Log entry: 56 mmHg
